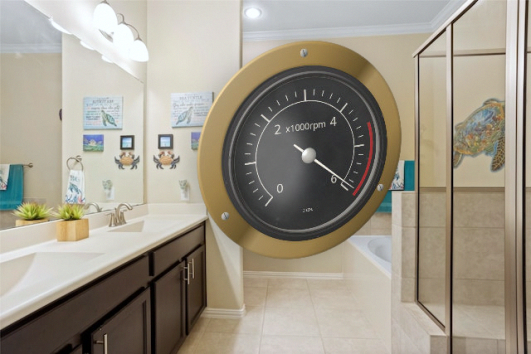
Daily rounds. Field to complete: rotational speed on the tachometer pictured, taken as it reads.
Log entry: 5900 rpm
